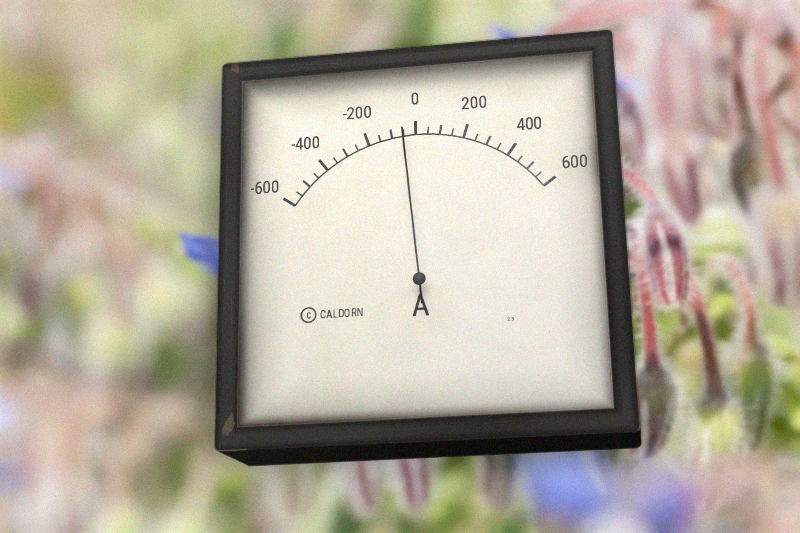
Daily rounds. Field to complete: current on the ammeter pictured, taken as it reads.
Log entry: -50 A
